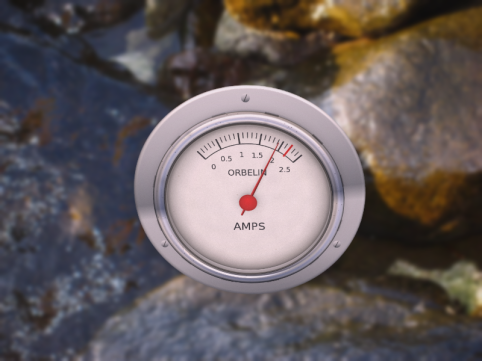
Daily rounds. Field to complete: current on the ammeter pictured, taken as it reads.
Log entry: 1.9 A
